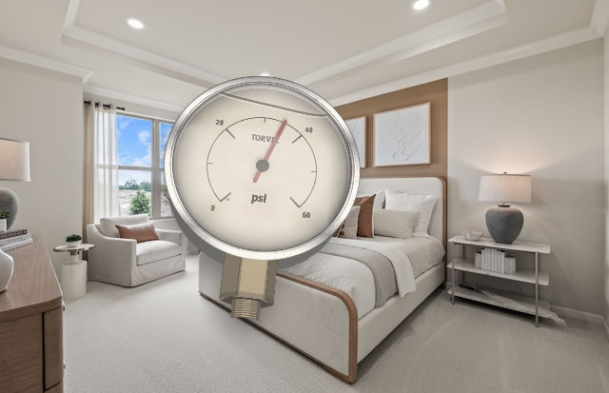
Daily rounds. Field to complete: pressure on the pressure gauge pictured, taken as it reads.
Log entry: 35 psi
